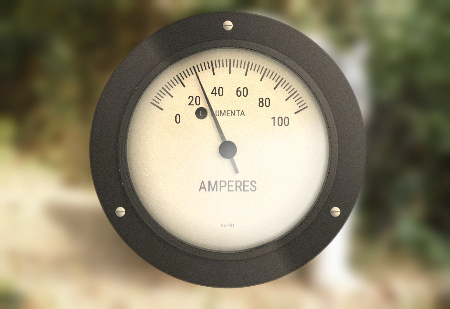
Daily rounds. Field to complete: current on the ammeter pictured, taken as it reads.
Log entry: 30 A
